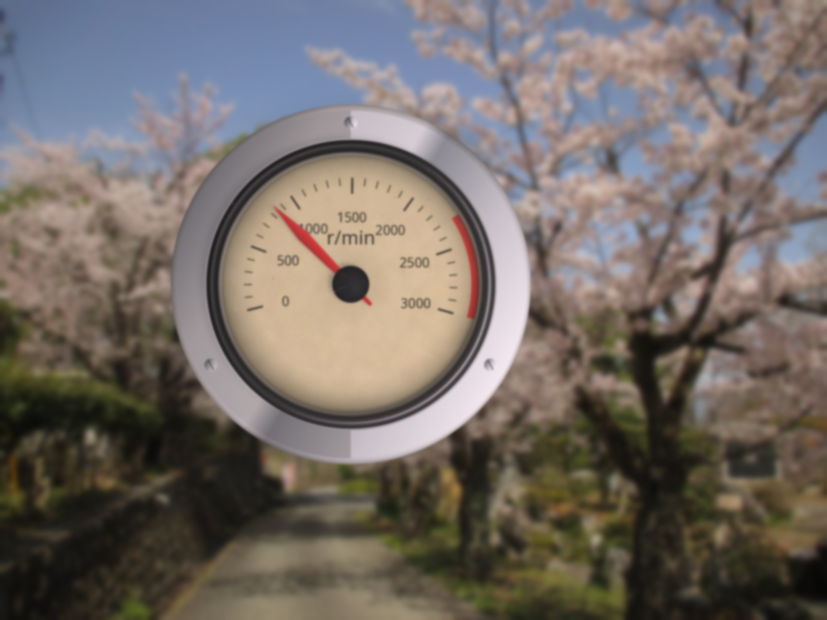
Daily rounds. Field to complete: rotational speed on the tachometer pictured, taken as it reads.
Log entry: 850 rpm
